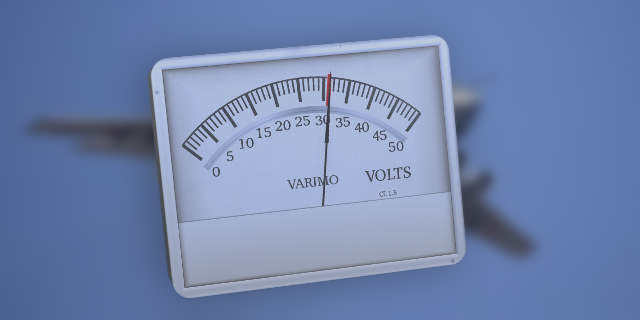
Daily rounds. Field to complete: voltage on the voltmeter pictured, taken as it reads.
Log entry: 31 V
